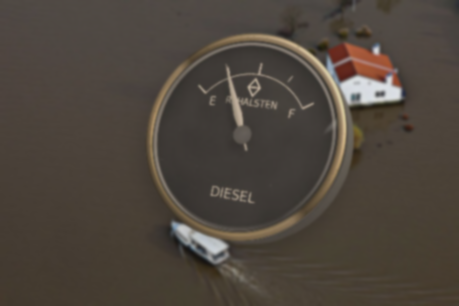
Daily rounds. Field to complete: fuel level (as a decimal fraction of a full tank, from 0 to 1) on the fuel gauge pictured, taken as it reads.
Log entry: 0.25
